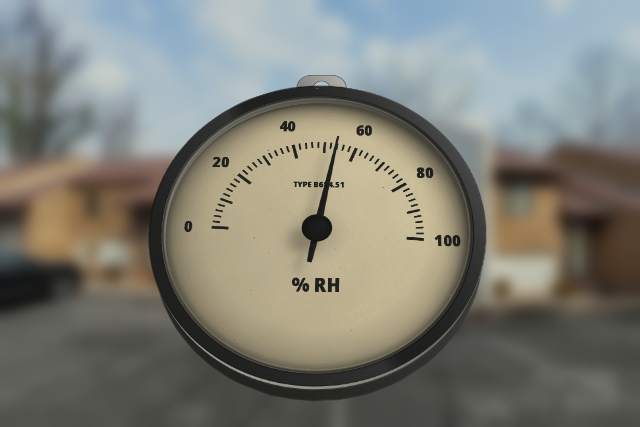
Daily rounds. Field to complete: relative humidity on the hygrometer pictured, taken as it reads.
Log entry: 54 %
